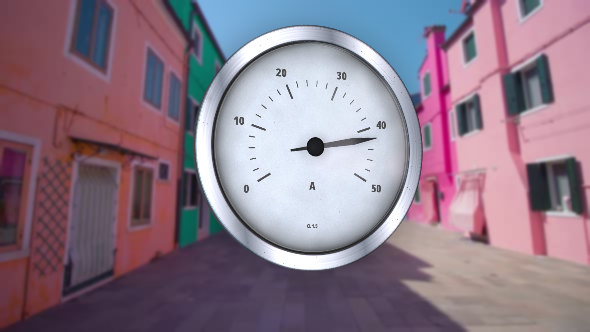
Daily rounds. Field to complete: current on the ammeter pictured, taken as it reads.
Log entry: 42 A
